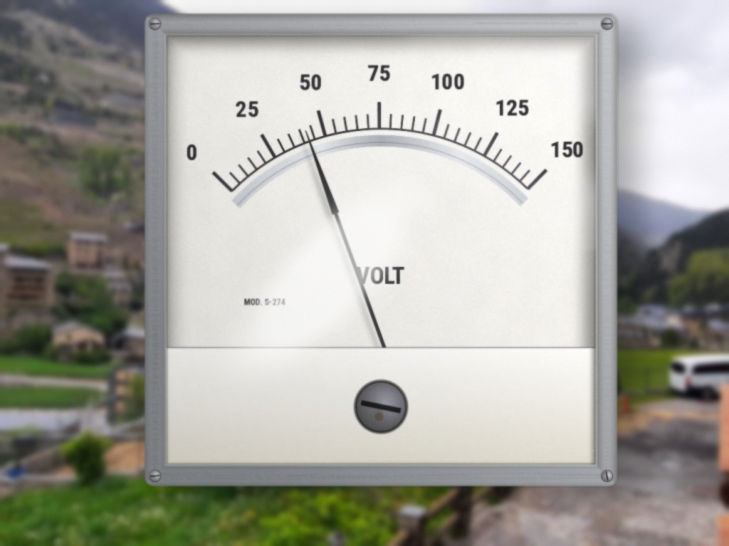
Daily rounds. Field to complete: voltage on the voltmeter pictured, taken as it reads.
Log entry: 42.5 V
